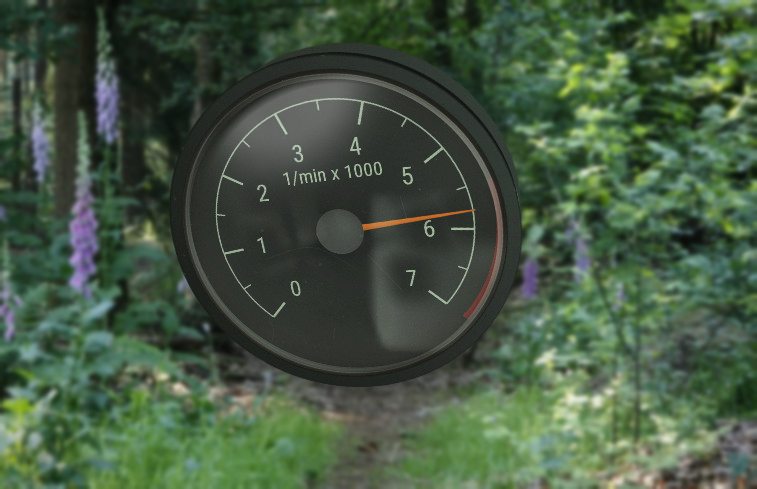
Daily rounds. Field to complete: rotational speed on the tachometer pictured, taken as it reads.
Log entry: 5750 rpm
